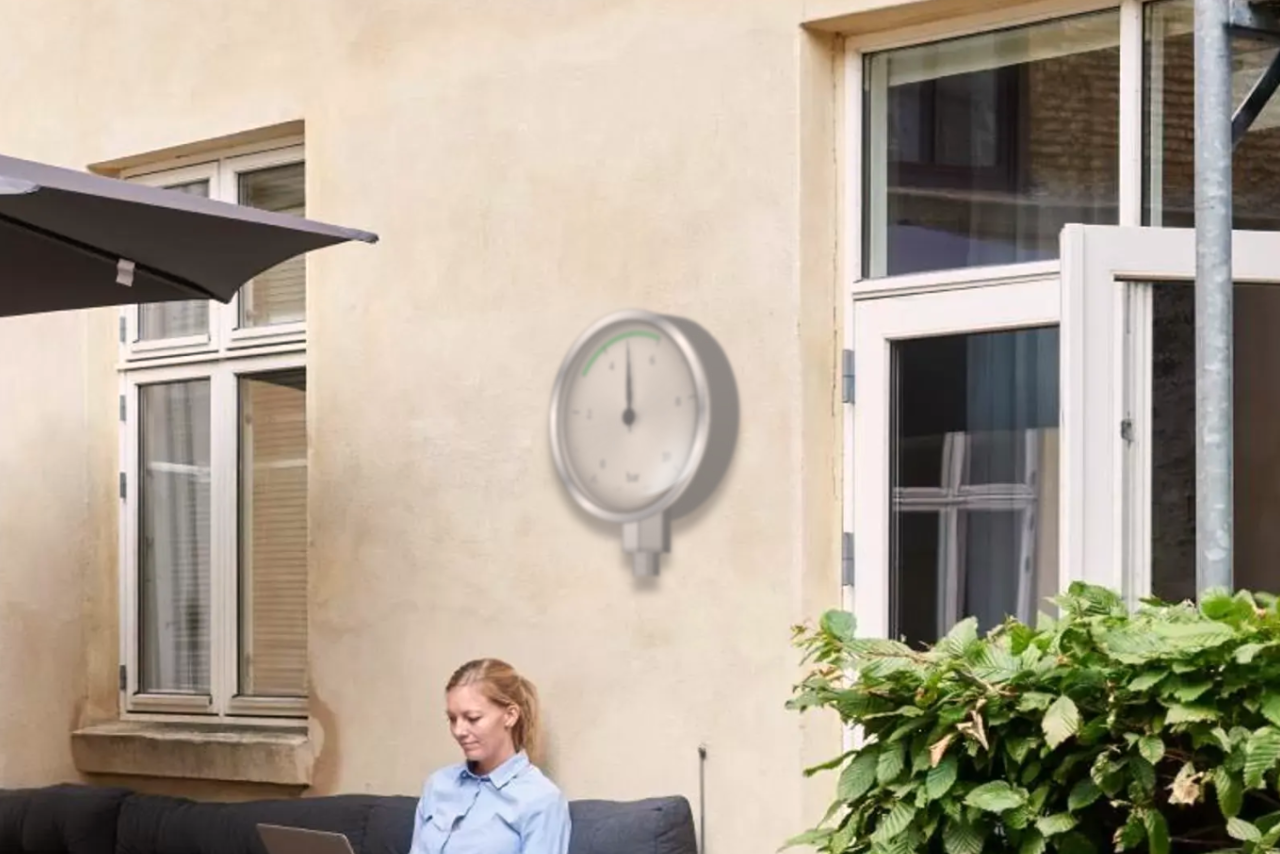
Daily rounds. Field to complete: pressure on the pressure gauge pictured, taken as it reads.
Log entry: 5 bar
